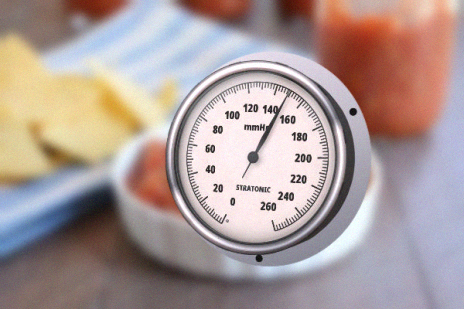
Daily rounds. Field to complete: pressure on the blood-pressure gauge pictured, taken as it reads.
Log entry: 150 mmHg
